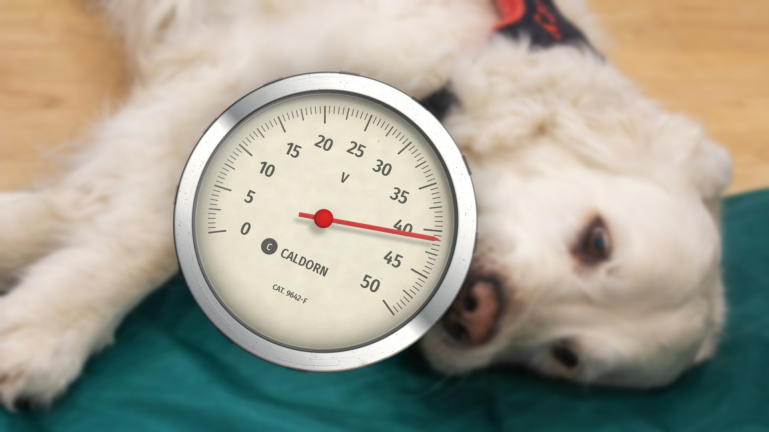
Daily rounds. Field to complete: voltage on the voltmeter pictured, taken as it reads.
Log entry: 41 V
